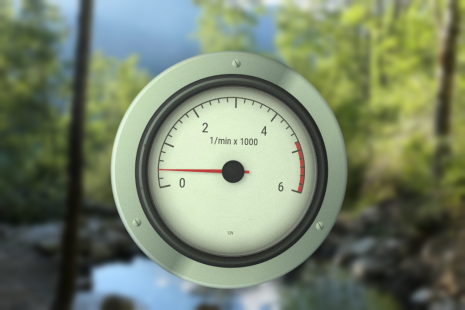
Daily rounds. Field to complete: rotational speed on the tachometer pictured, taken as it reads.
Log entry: 400 rpm
